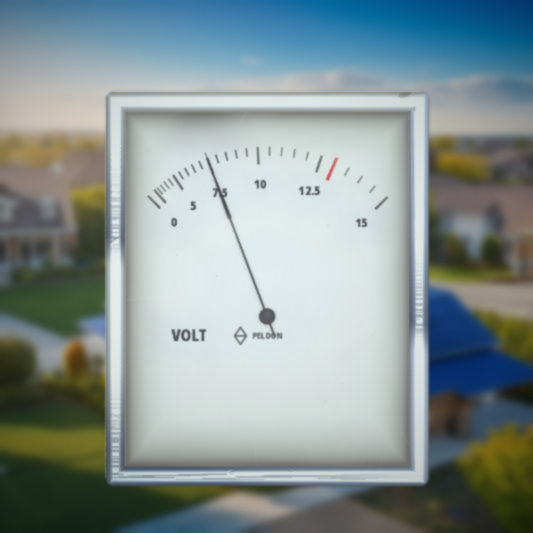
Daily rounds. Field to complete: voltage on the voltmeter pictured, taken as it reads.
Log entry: 7.5 V
